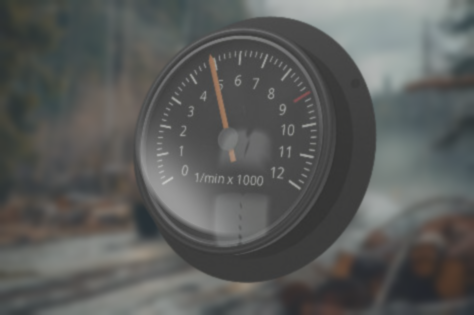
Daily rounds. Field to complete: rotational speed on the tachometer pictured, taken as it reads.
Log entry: 5000 rpm
